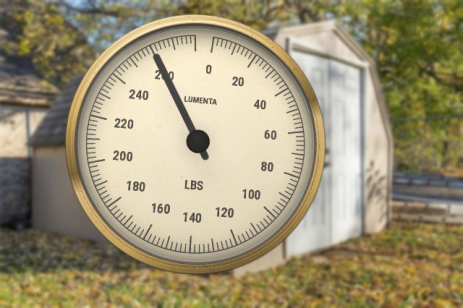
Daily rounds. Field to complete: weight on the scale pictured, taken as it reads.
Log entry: 260 lb
